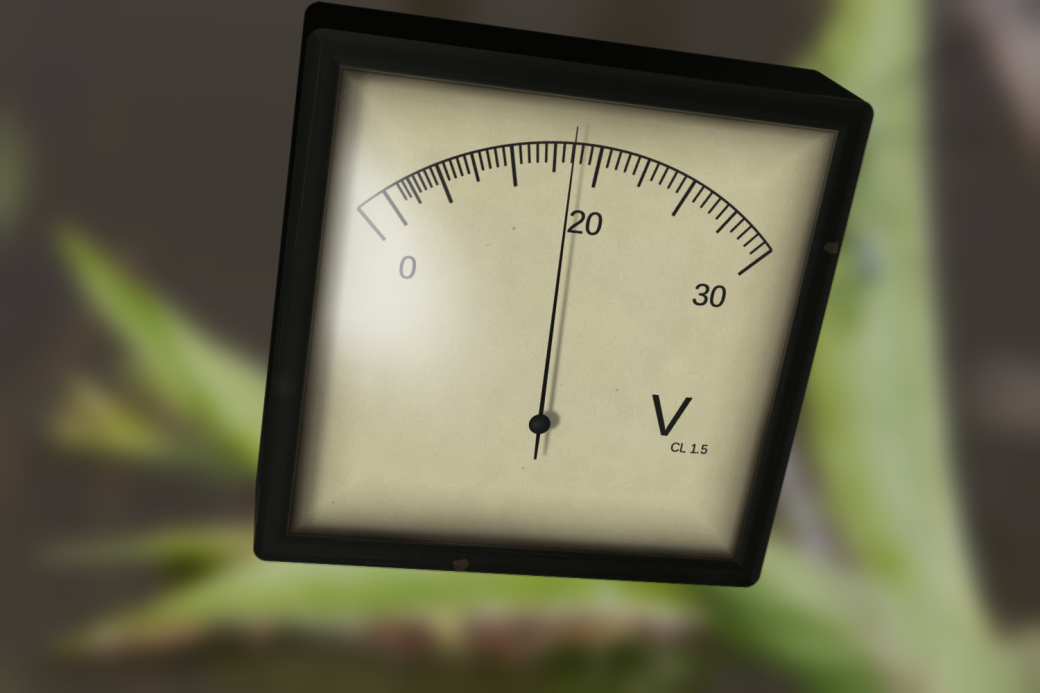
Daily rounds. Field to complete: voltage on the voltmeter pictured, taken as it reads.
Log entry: 18.5 V
